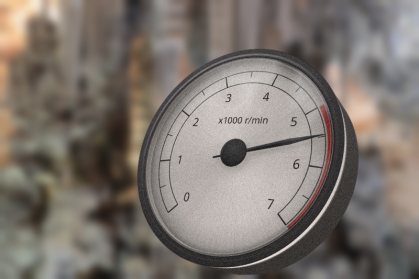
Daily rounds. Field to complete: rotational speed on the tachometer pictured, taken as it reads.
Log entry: 5500 rpm
